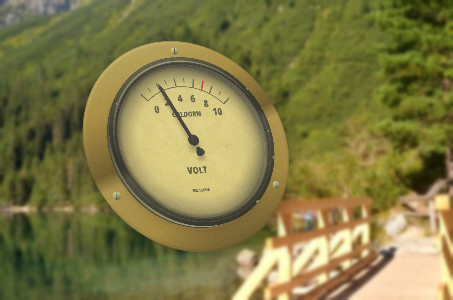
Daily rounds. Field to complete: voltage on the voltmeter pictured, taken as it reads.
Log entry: 2 V
